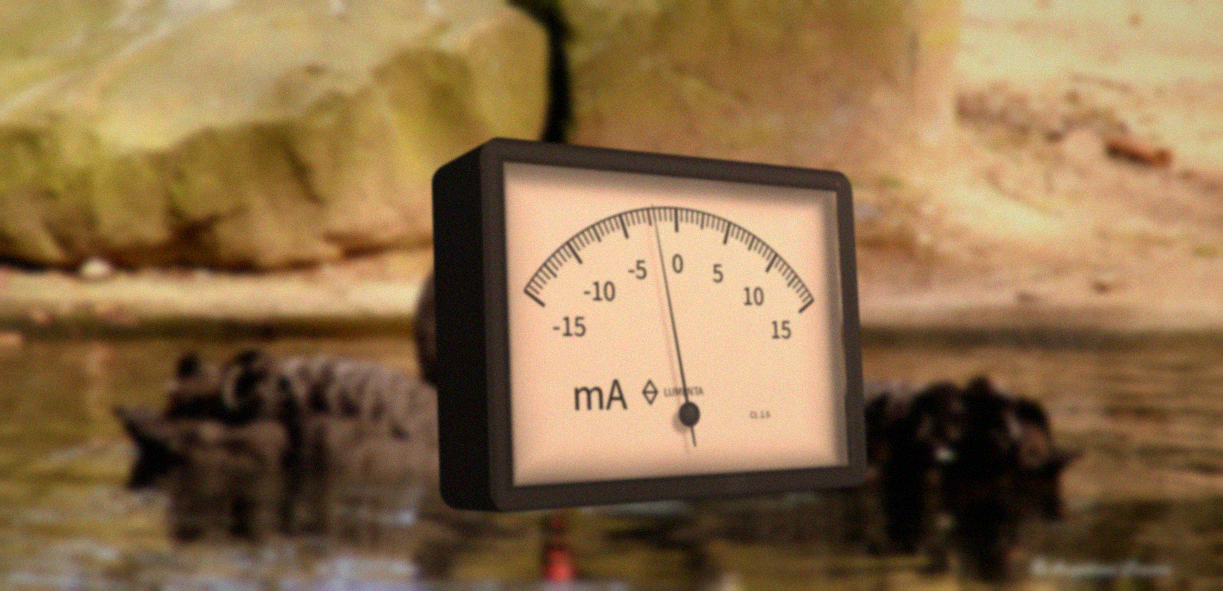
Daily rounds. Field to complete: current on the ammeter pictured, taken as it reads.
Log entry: -2.5 mA
